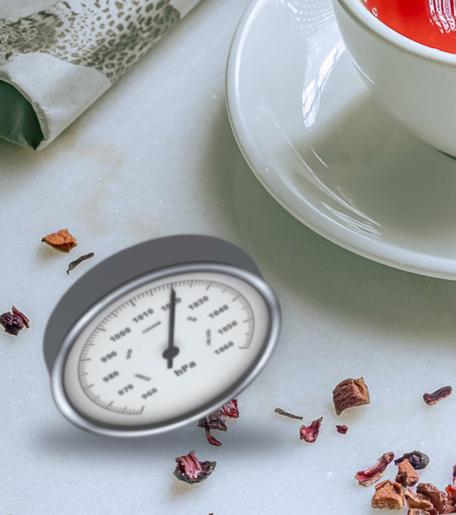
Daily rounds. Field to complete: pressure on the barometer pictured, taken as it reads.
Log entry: 1020 hPa
